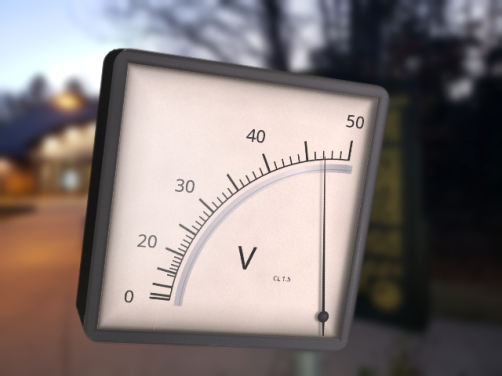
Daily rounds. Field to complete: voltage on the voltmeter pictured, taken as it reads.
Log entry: 47 V
